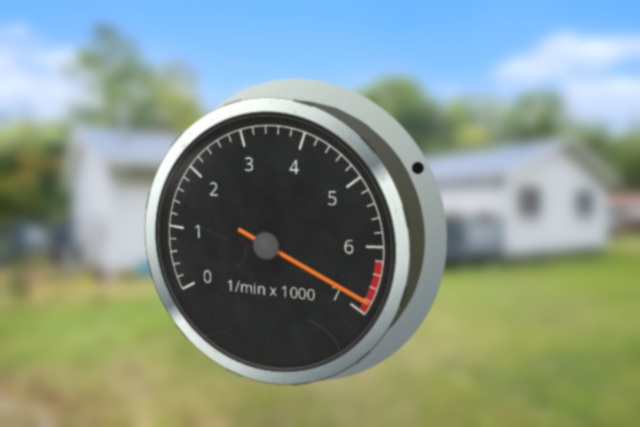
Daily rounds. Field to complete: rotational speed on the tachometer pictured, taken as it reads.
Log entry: 6800 rpm
